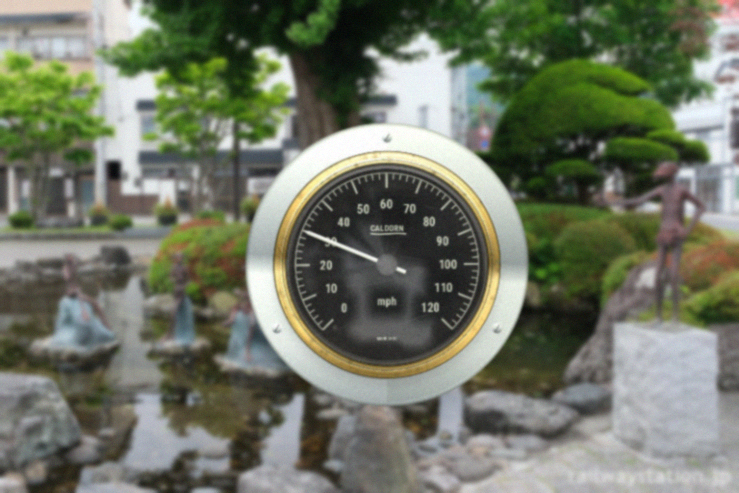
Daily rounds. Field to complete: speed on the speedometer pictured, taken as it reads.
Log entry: 30 mph
